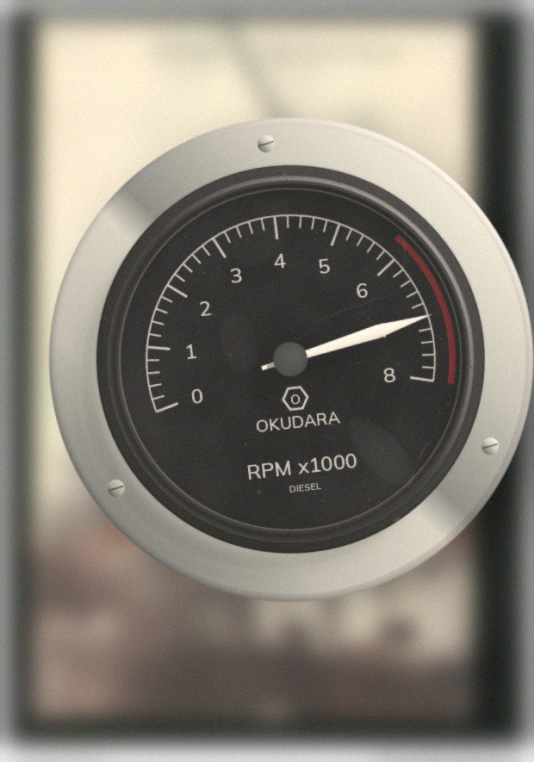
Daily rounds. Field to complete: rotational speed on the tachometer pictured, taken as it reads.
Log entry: 7000 rpm
